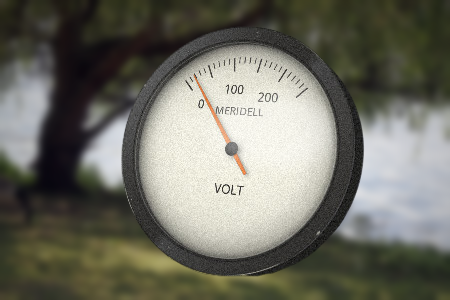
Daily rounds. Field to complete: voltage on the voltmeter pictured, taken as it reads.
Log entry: 20 V
